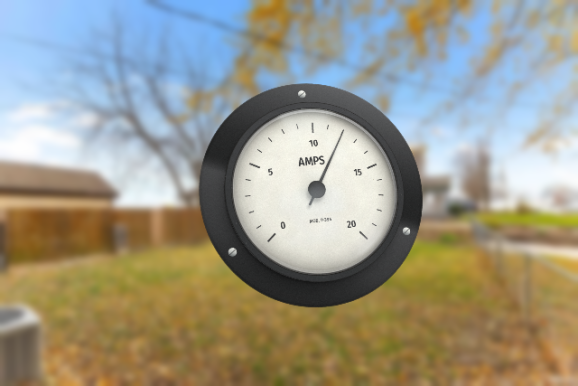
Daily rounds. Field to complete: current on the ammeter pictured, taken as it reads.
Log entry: 12 A
